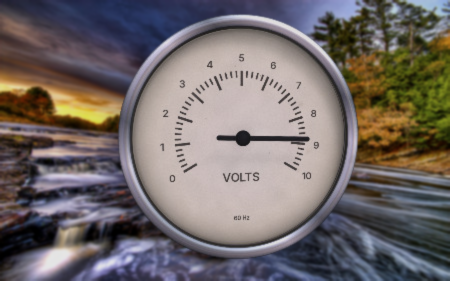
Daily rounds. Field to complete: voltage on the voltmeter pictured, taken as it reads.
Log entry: 8.8 V
